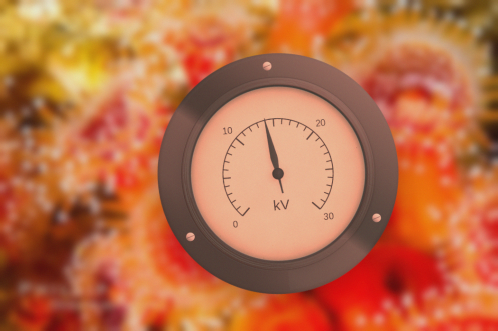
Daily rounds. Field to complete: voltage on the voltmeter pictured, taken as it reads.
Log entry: 14 kV
